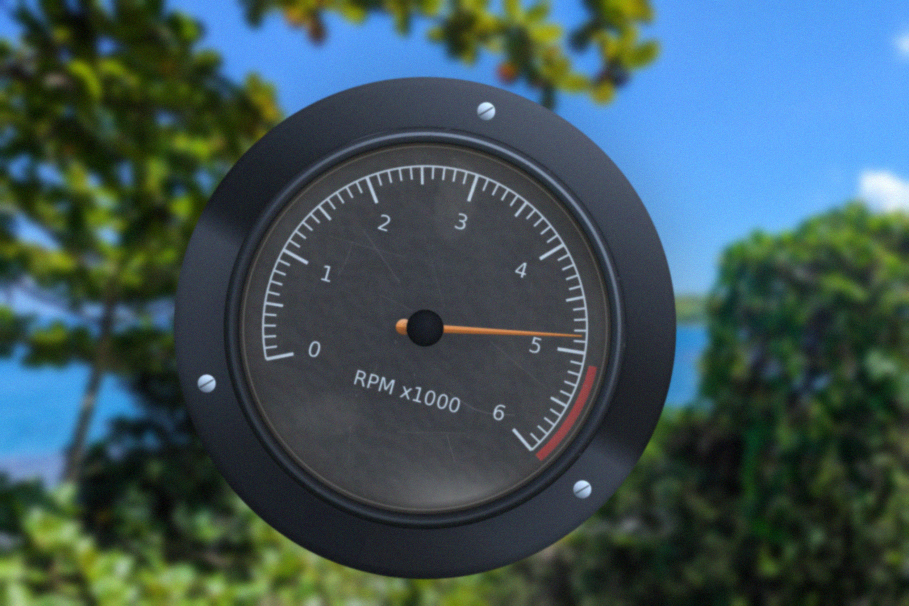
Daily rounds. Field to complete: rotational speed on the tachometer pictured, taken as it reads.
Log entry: 4850 rpm
